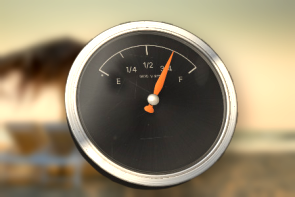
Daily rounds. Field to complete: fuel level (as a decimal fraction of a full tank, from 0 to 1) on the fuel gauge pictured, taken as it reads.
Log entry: 0.75
